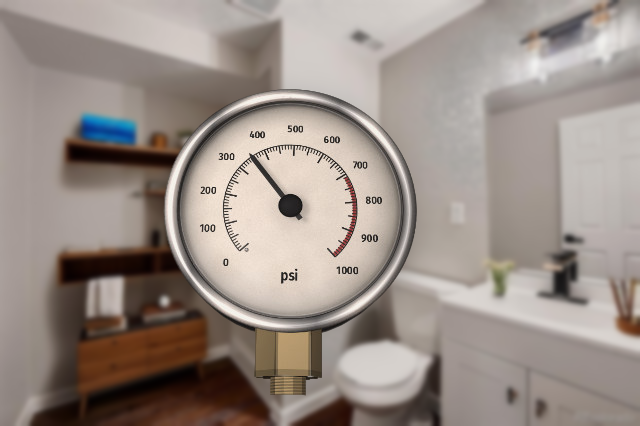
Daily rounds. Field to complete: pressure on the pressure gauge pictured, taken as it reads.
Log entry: 350 psi
